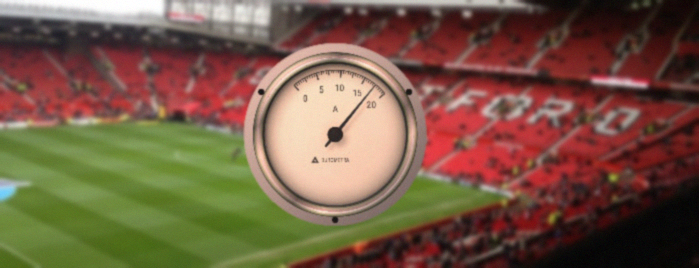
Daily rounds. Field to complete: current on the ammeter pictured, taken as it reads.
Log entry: 17.5 A
